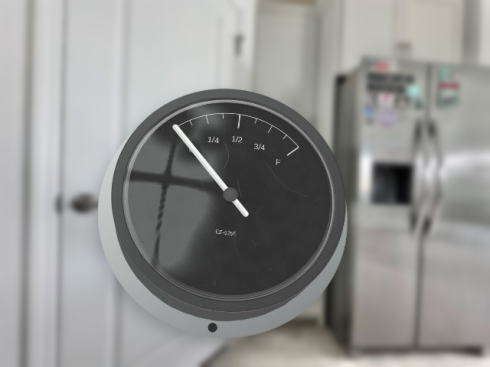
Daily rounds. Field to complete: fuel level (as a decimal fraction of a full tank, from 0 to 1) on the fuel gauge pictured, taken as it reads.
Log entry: 0
